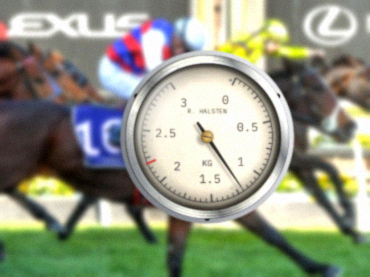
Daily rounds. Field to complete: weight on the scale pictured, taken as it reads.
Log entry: 1.2 kg
